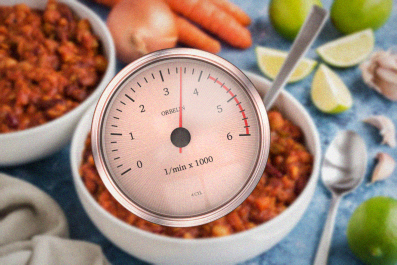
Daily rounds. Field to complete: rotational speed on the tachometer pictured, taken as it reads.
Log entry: 3500 rpm
